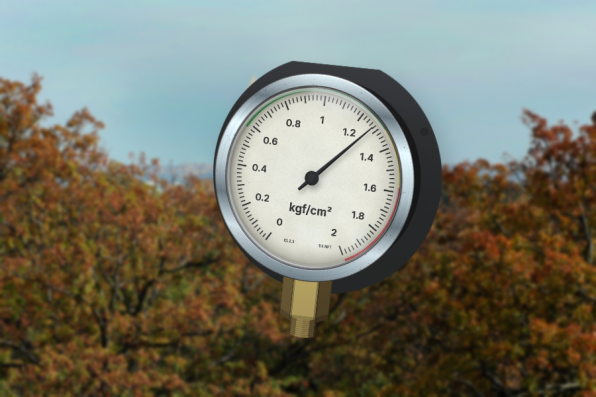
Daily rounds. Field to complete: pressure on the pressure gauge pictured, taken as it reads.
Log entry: 1.28 kg/cm²
